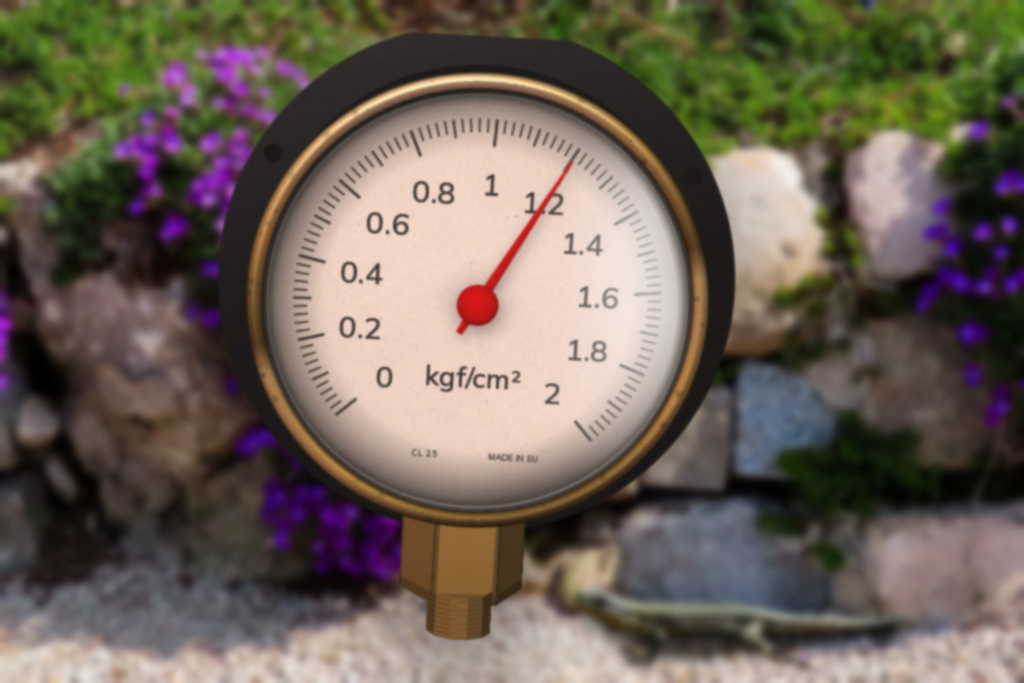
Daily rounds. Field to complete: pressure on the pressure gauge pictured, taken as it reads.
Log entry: 1.2 kg/cm²
